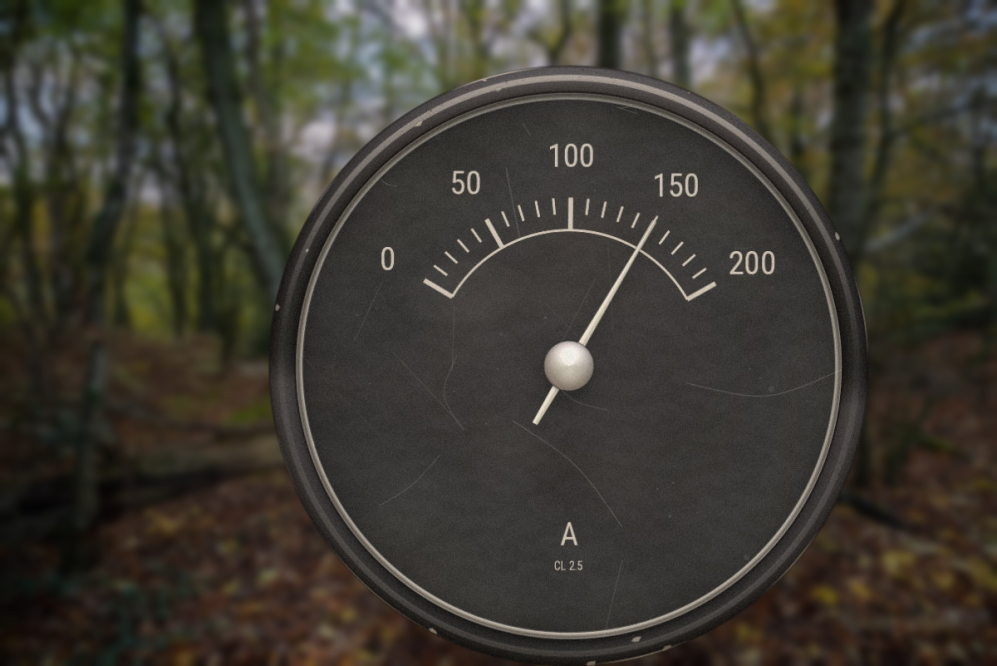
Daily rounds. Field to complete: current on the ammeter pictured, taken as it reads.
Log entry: 150 A
